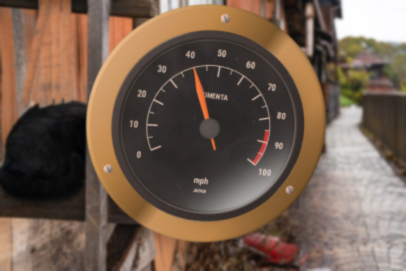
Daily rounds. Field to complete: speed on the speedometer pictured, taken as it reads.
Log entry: 40 mph
